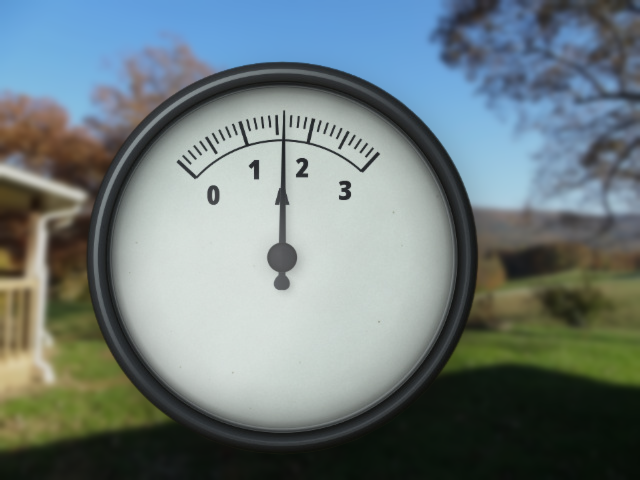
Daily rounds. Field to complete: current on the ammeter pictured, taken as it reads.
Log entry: 1.6 A
